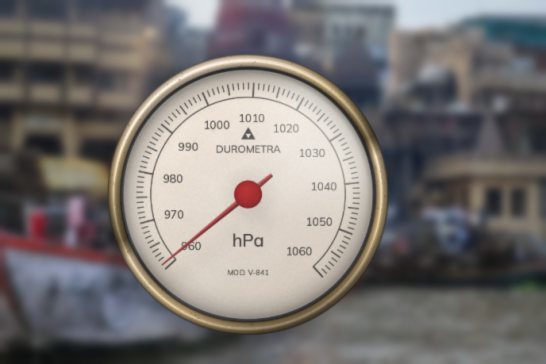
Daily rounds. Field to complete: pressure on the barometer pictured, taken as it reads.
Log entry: 961 hPa
